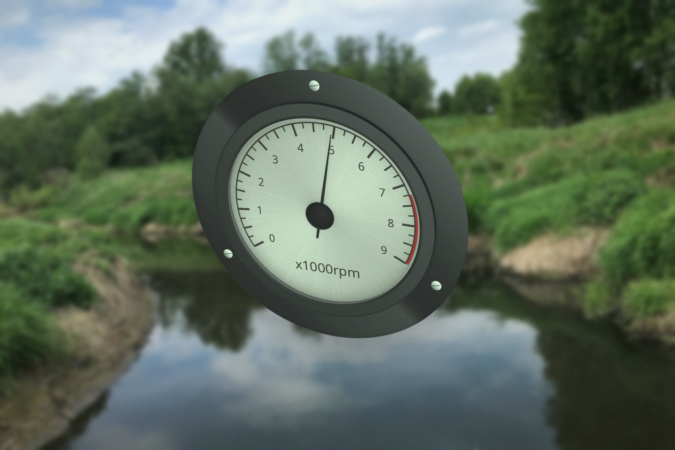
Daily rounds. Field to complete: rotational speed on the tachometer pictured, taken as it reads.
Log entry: 5000 rpm
